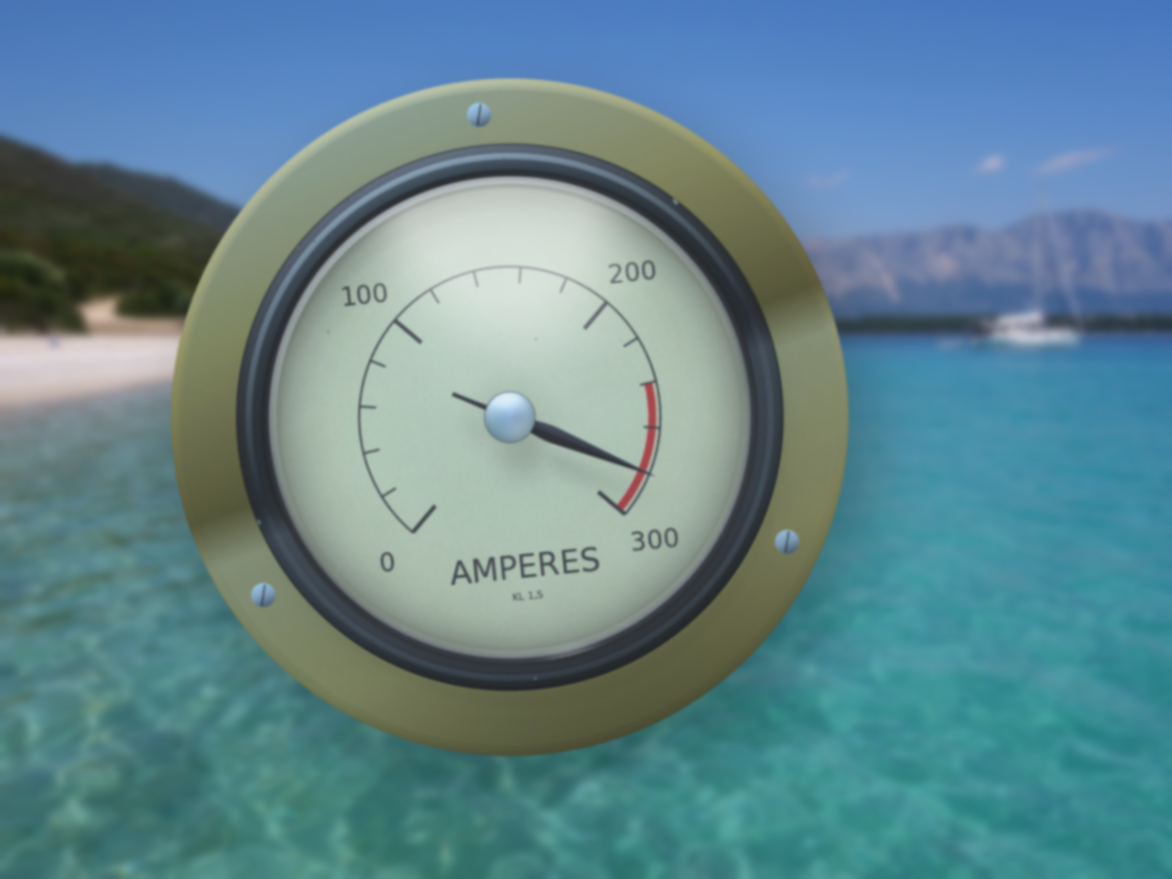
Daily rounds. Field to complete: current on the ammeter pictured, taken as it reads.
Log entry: 280 A
